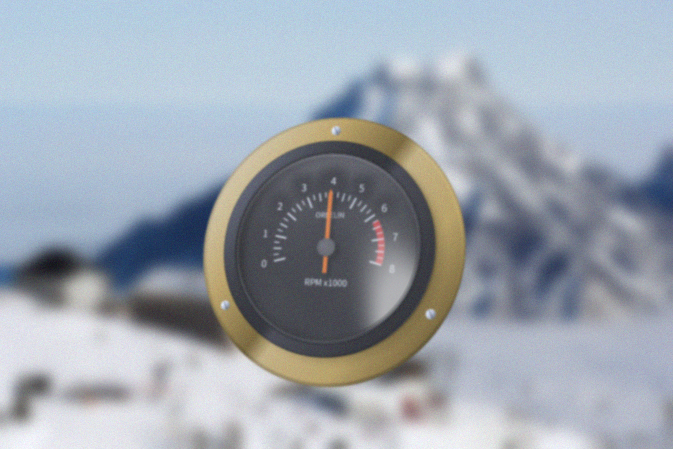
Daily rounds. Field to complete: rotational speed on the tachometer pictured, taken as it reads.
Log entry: 4000 rpm
